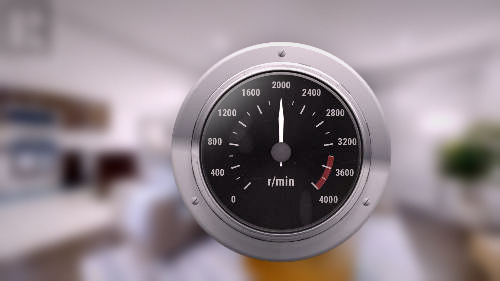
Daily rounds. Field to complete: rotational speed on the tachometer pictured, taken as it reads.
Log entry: 2000 rpm
